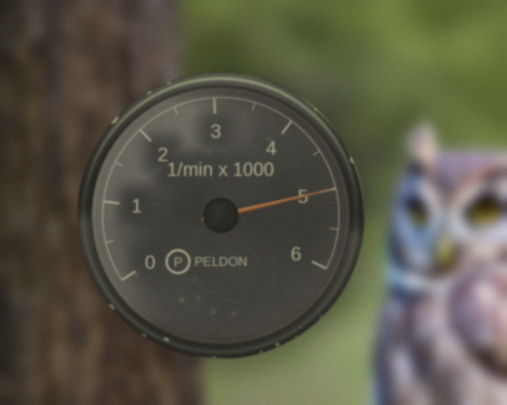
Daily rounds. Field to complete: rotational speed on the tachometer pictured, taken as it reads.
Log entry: 5000 rpm
